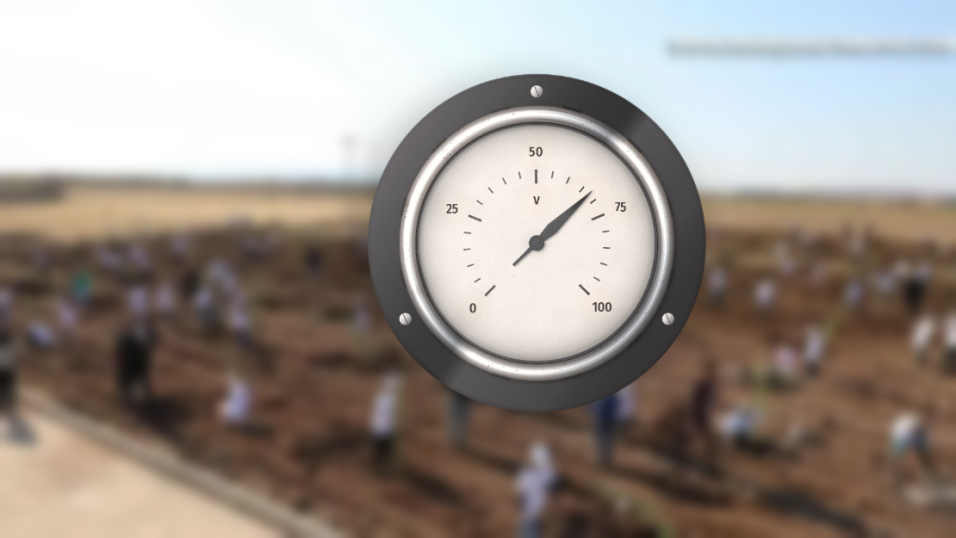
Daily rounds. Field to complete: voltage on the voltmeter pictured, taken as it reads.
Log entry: 67.5 V
